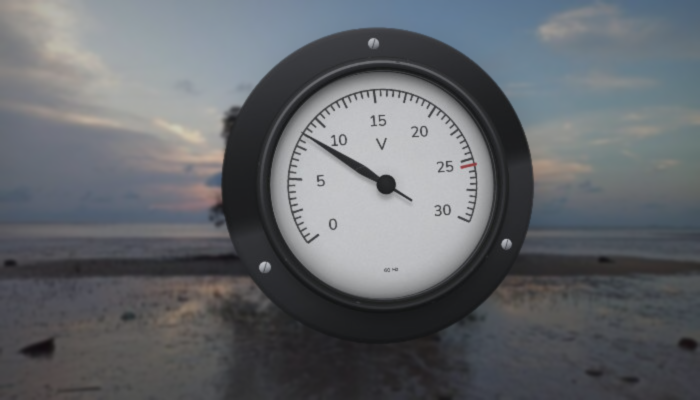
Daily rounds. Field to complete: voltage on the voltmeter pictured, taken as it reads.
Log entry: 8.5 V
